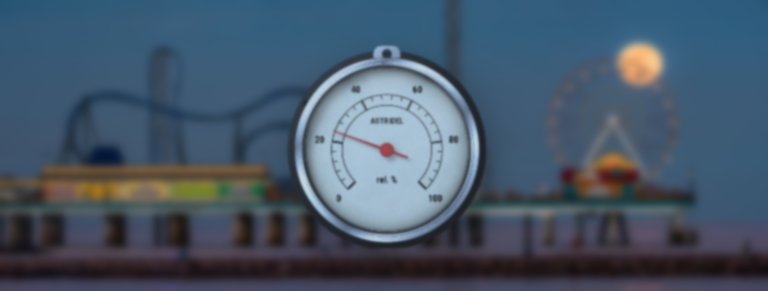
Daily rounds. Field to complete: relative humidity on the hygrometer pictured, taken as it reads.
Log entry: 24 %
